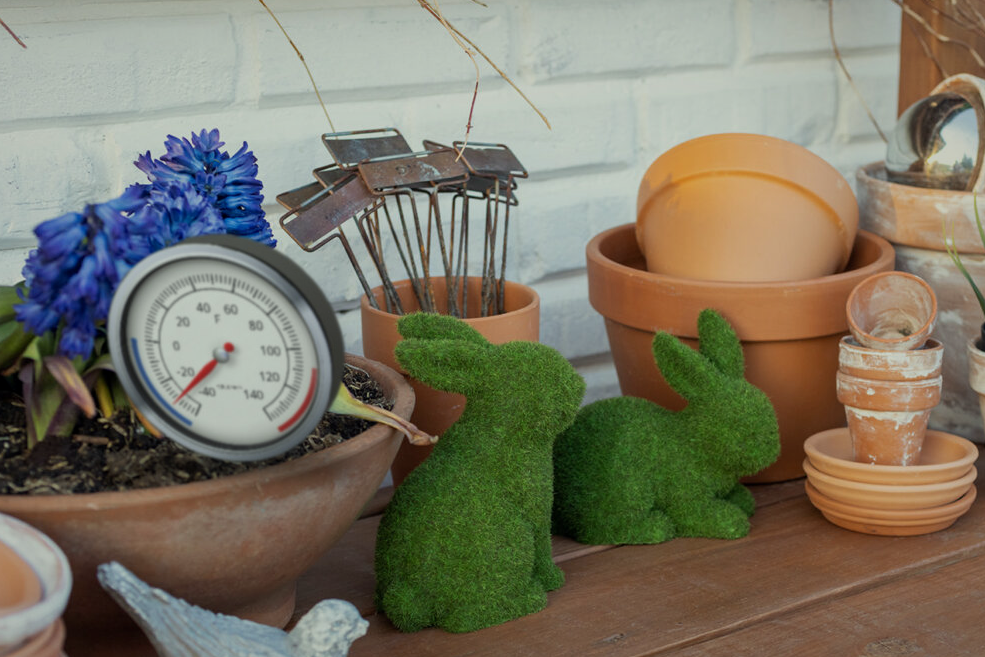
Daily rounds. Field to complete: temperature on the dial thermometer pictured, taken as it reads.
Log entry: -30 °F
